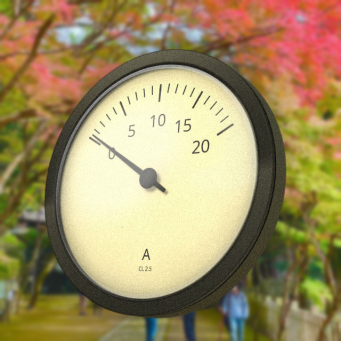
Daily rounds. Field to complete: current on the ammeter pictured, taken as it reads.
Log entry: 0.5 A
